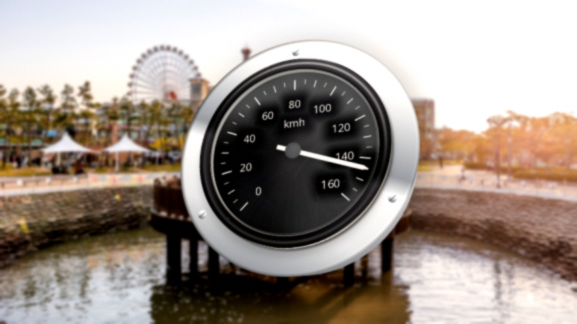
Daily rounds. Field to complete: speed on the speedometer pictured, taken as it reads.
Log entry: 145 km/h
